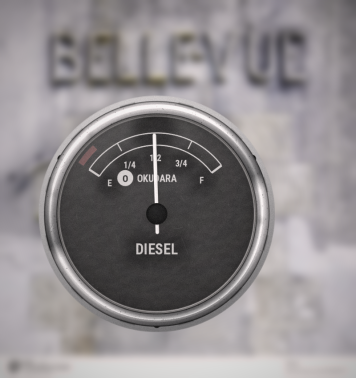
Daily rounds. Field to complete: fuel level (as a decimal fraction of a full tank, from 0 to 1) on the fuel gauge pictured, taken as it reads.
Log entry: 0.5
